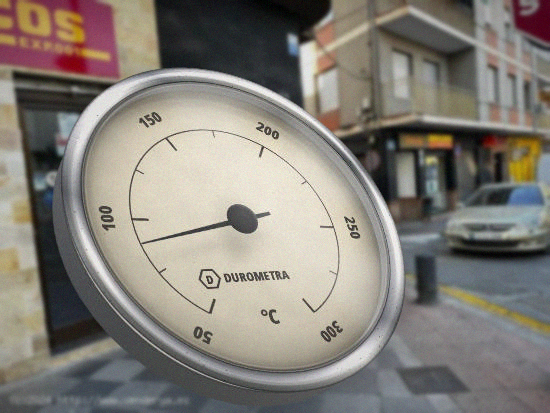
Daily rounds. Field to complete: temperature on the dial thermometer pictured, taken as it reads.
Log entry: 87.5 °C
